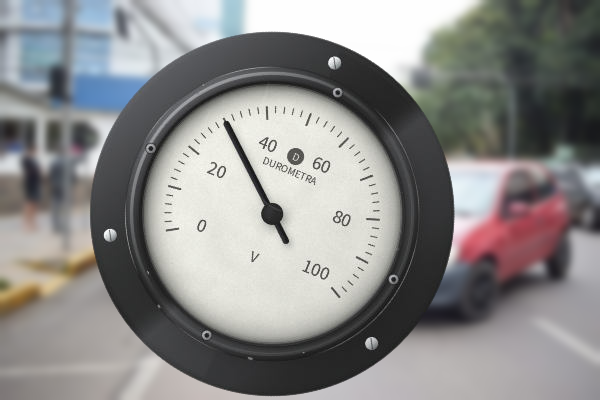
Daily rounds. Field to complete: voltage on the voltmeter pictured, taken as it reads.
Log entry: 30 V
